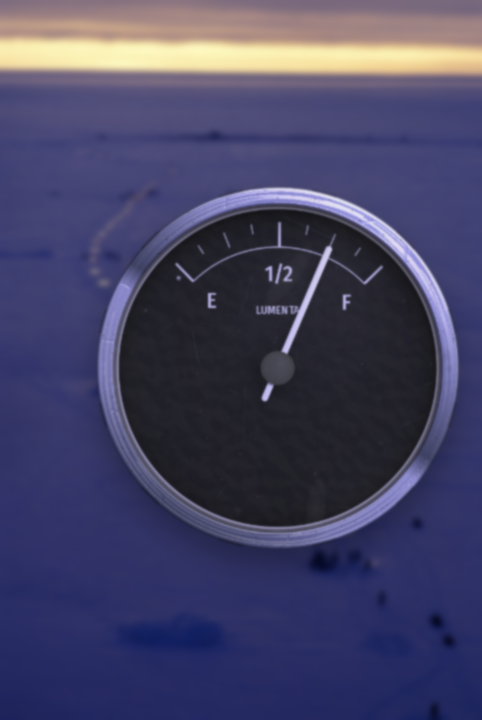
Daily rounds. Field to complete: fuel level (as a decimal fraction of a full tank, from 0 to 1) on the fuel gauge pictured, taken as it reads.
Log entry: 0.75
